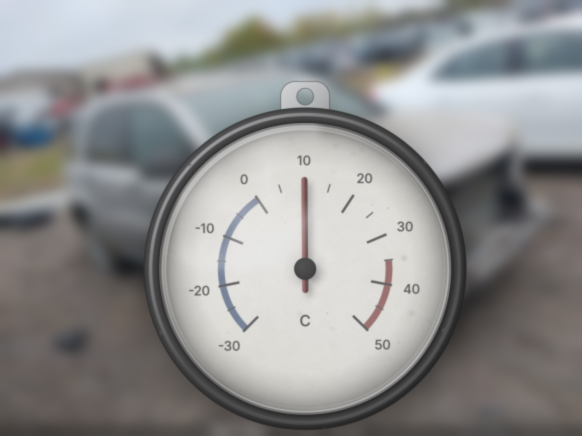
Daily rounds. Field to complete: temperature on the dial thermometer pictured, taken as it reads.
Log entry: 10 °C
